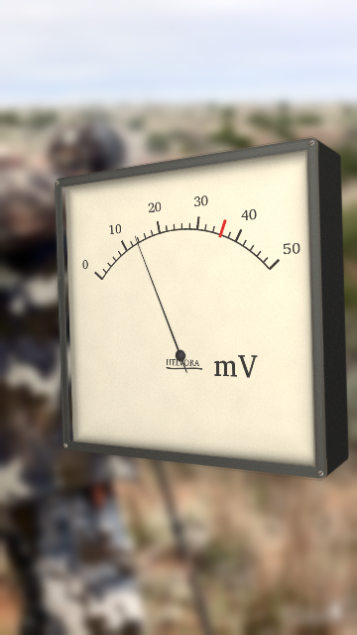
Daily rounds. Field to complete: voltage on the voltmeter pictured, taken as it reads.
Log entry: 14 mV
